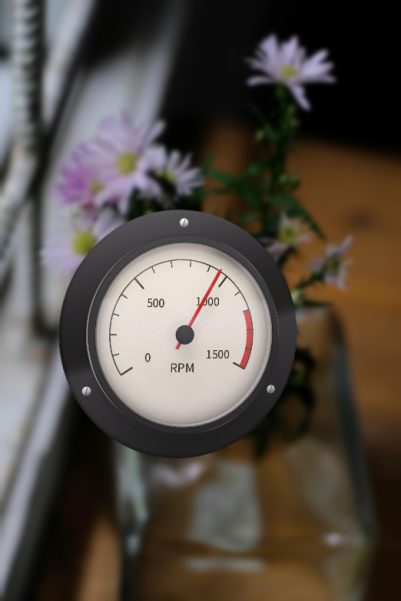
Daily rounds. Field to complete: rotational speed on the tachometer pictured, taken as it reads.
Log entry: 950 rpm
